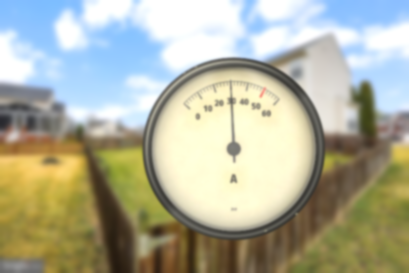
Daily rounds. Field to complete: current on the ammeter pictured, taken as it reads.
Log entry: 30 A
